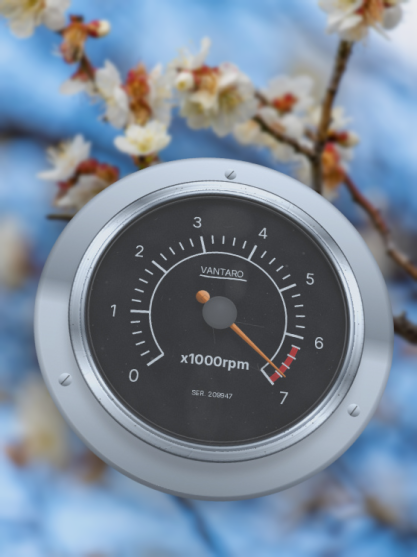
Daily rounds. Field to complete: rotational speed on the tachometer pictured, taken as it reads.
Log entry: 6800 rpm
